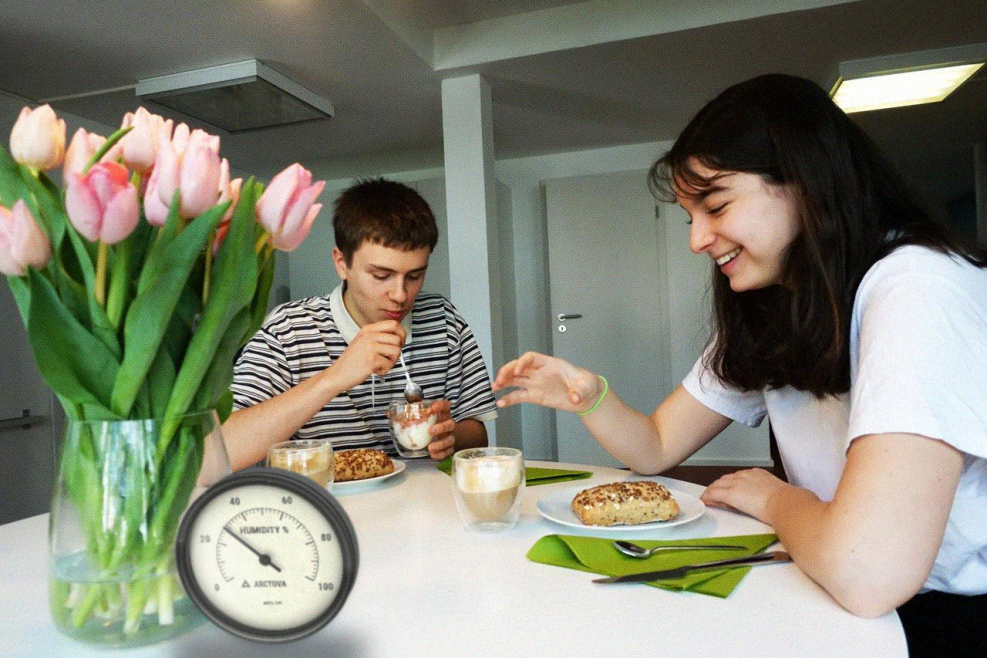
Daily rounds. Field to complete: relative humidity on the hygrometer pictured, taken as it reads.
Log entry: 30 %
